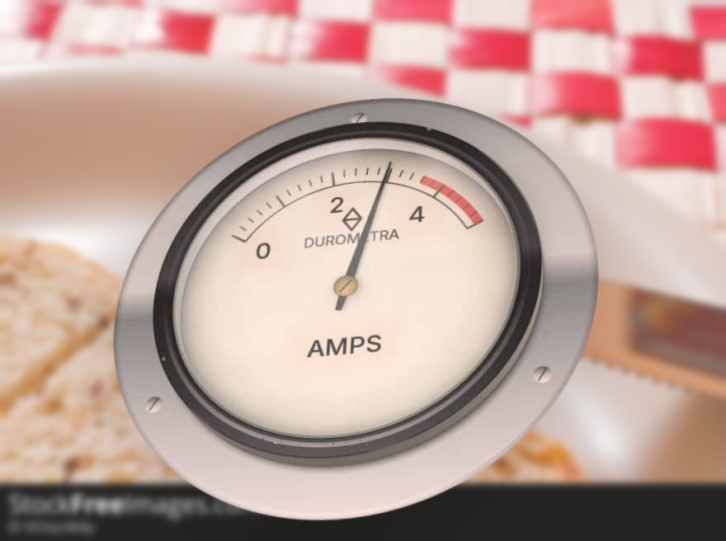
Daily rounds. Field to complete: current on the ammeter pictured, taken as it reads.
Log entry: 3 A
